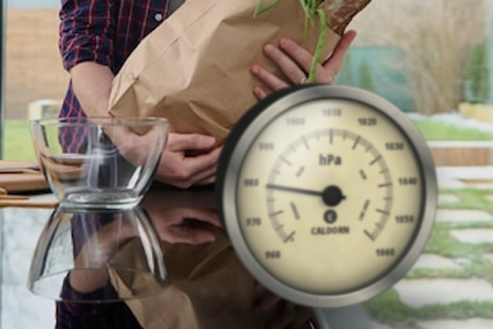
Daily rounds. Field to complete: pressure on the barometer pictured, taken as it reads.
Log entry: 980 hPa
